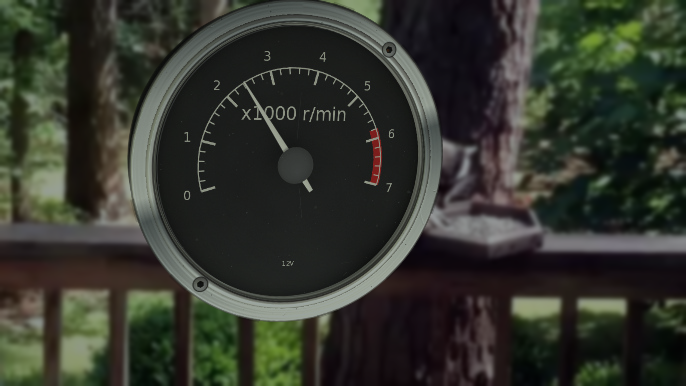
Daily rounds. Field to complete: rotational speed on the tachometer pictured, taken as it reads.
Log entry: 2400 rpm
